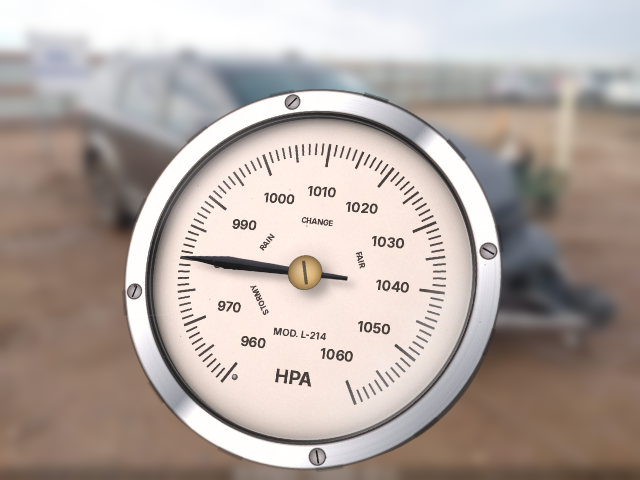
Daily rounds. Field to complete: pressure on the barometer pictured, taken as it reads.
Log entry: 980 hPa
